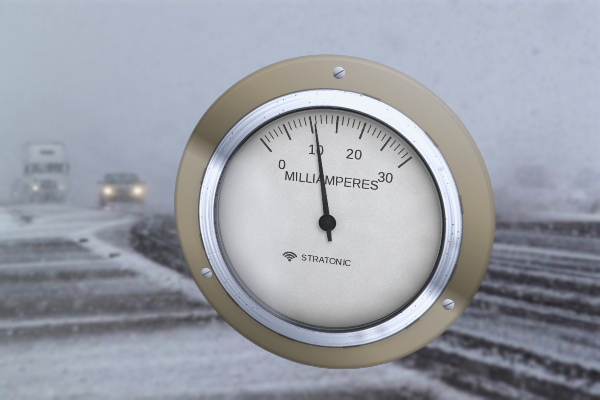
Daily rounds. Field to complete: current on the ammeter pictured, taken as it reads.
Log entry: 11 mA
